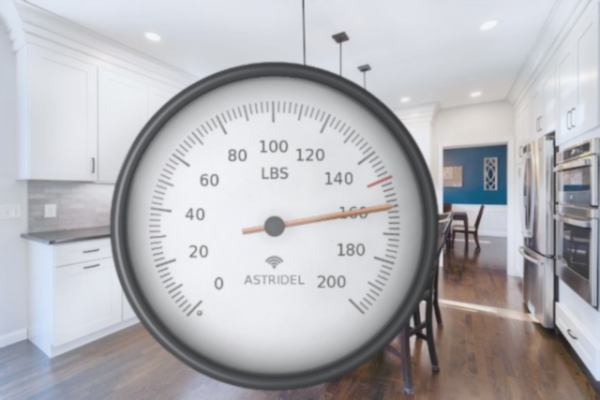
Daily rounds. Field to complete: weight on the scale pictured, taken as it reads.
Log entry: 160 lb
